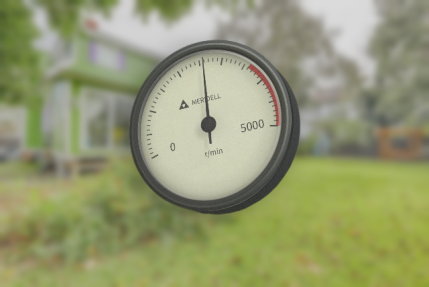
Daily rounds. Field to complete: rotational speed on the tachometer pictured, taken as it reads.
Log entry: 2600 rpm
